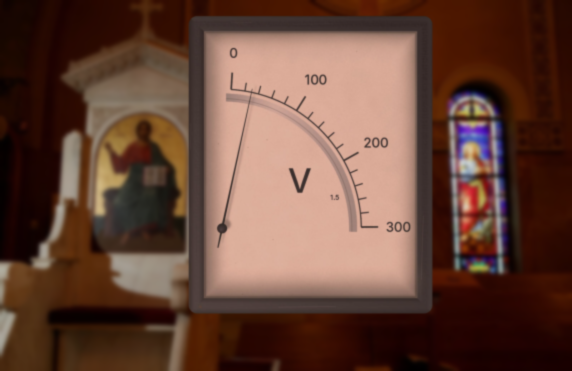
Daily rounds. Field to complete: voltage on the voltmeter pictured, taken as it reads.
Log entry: 30 V
